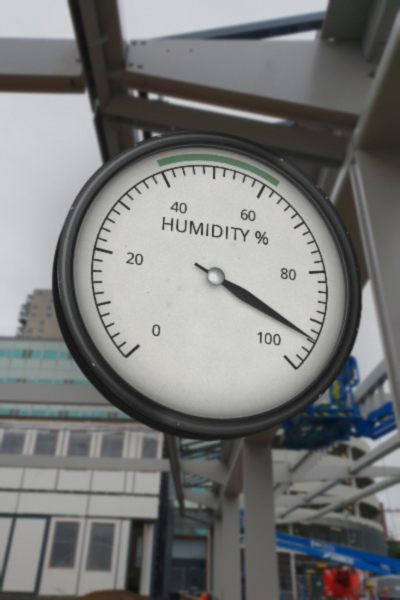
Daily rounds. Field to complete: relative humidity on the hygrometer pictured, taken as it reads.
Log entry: 94 %
